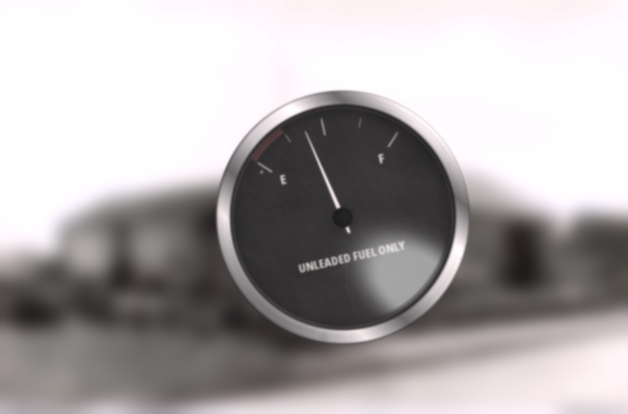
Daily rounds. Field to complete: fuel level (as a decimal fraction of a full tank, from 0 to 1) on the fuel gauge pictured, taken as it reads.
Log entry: 0.375
